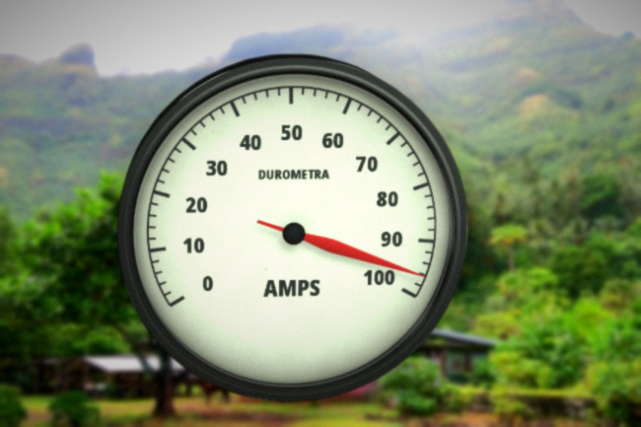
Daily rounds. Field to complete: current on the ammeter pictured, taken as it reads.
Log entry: 96 A
